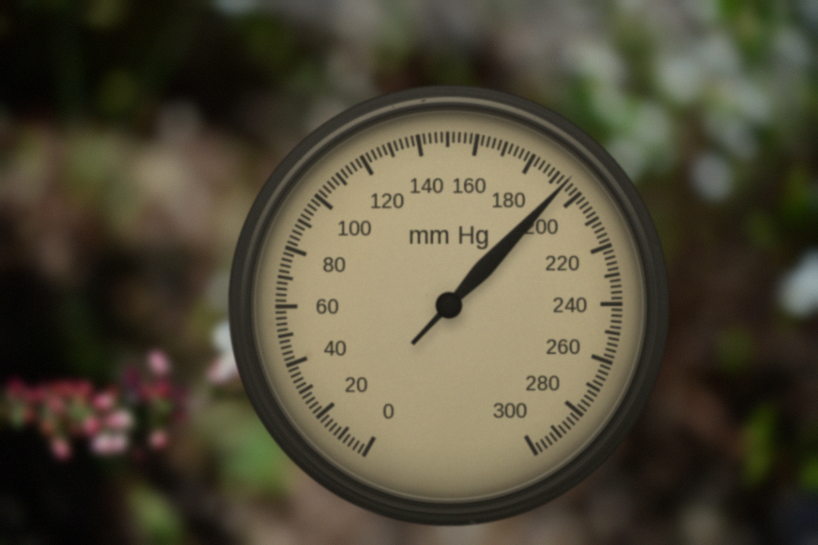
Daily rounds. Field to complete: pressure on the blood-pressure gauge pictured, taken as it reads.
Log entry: 194 mmHg
